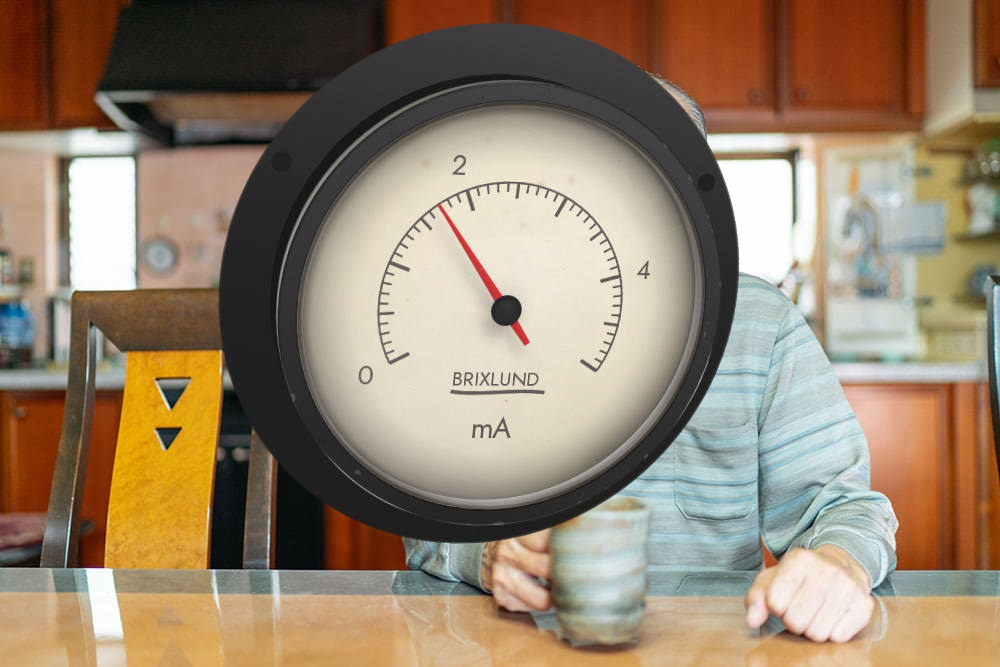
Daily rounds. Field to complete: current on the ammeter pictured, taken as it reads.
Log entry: 1.7 mA
